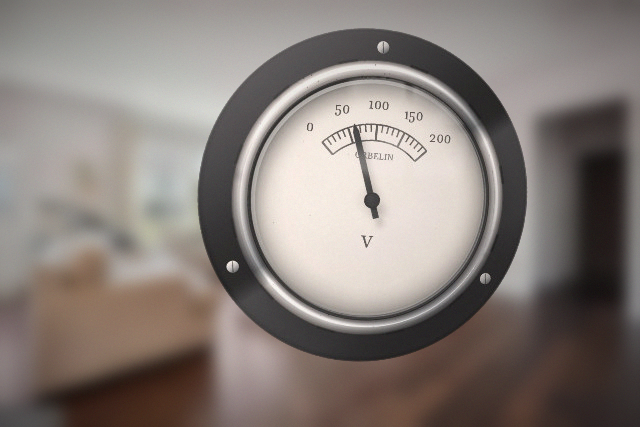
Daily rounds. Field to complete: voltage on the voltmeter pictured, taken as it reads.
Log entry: 60 V
